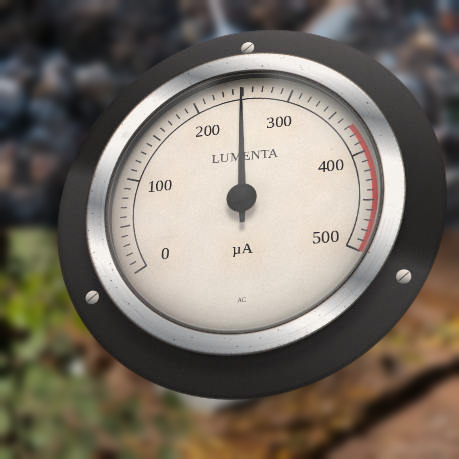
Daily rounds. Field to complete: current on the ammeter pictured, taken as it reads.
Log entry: 250 µA
